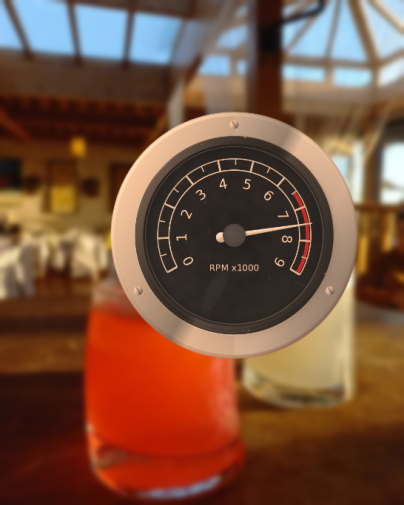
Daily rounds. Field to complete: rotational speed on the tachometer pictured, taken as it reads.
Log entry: 7500 rpm
